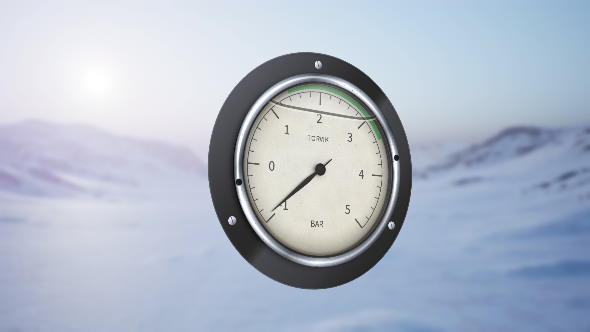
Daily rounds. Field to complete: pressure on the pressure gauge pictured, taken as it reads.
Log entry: -0.9 bar
